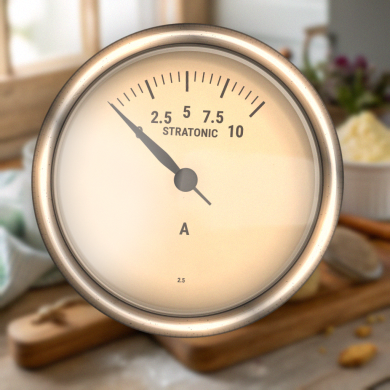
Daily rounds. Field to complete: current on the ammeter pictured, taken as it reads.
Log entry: 0 A
